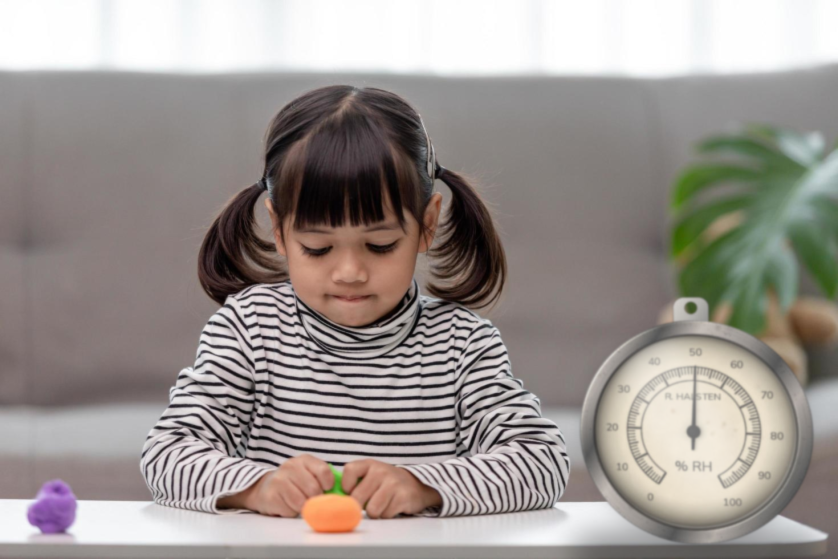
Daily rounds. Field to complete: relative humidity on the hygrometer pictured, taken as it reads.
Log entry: 50 %
